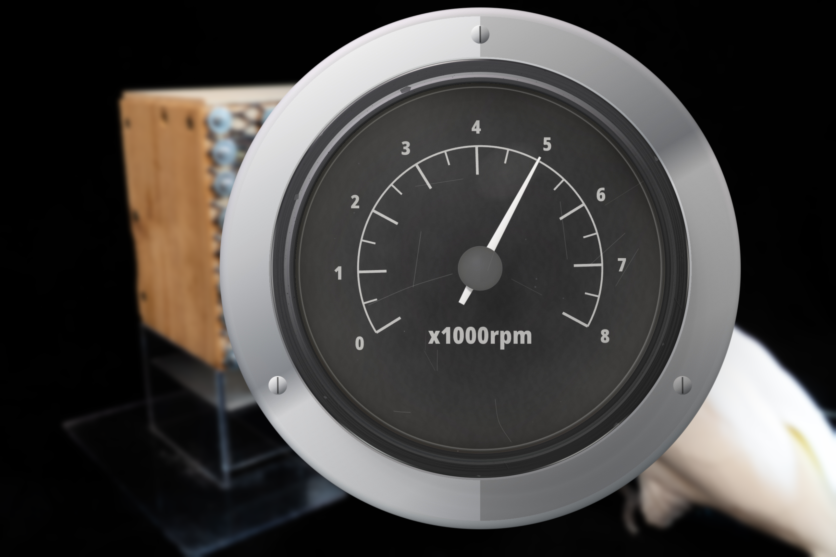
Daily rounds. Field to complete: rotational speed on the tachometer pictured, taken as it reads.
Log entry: 5000 rpm
